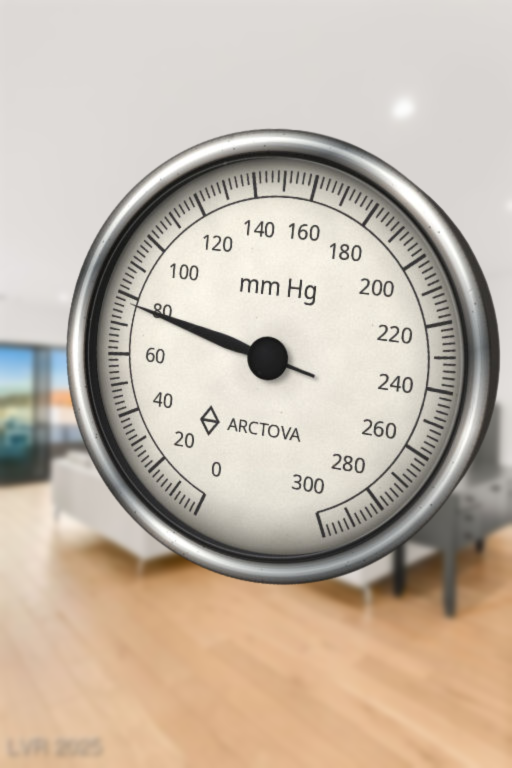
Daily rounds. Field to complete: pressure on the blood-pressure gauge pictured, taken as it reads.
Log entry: 78 mmHg
